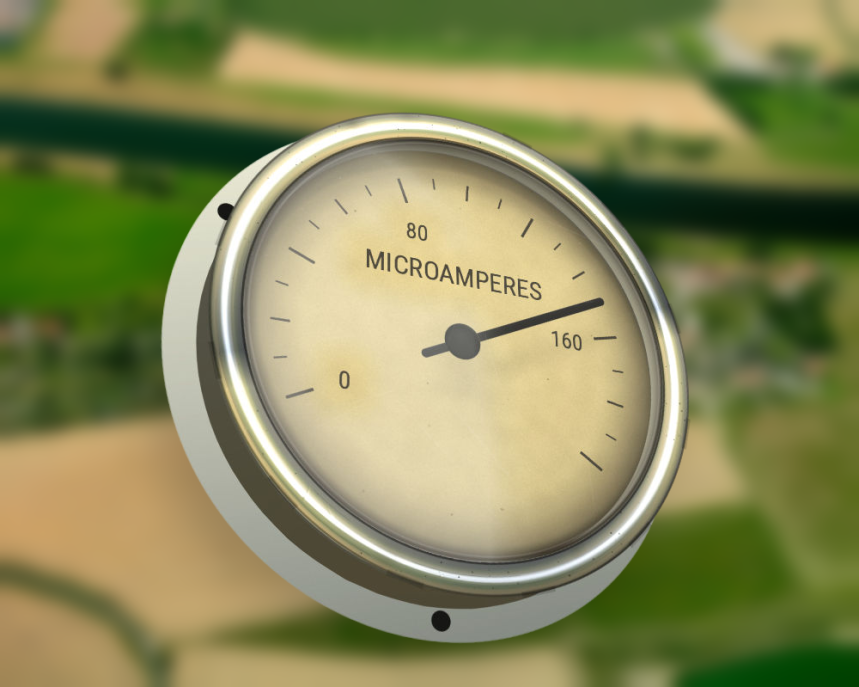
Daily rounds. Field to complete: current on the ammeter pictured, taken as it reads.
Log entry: 150 µA
